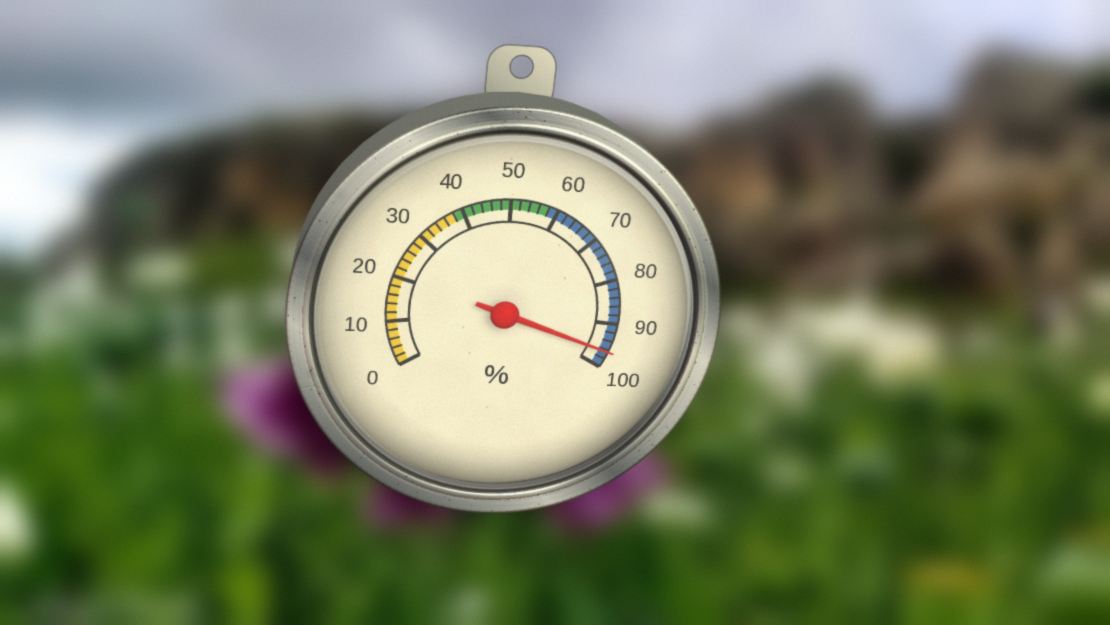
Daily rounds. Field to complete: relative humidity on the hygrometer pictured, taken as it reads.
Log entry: 96 %
